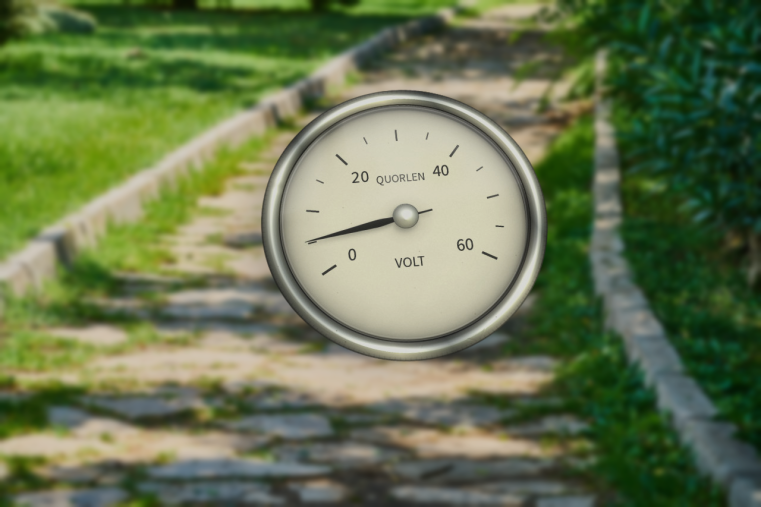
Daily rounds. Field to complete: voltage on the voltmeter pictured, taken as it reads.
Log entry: 5 V
